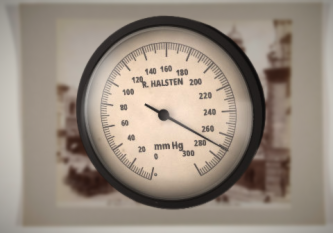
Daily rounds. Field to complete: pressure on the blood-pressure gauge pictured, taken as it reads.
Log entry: 270 mmHg
